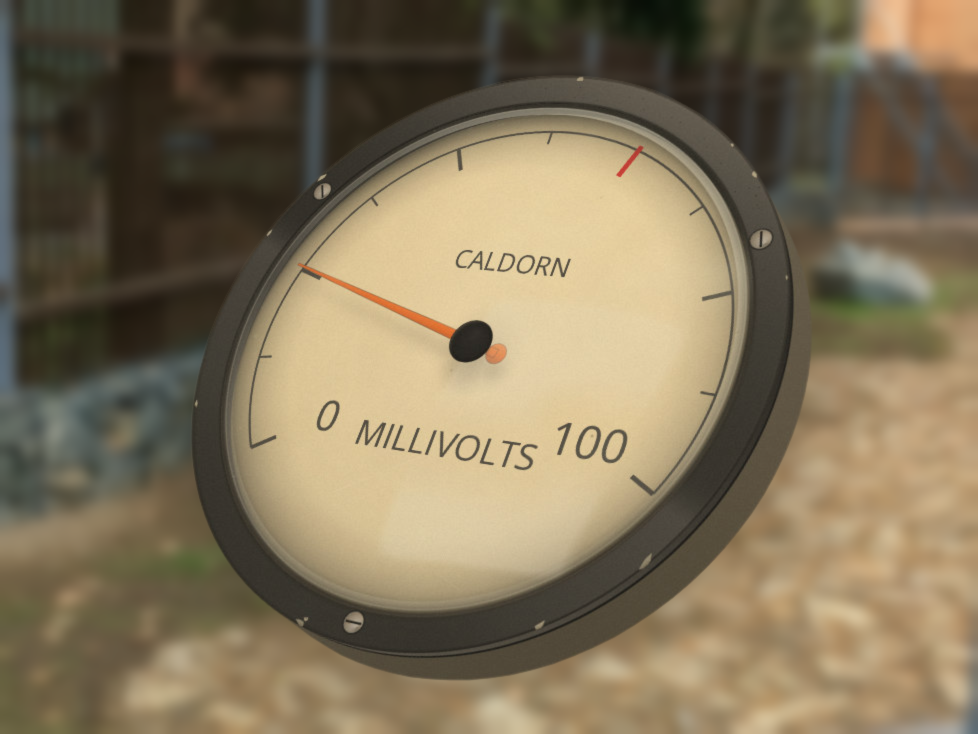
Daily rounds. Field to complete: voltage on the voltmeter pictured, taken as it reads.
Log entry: 20 mV
